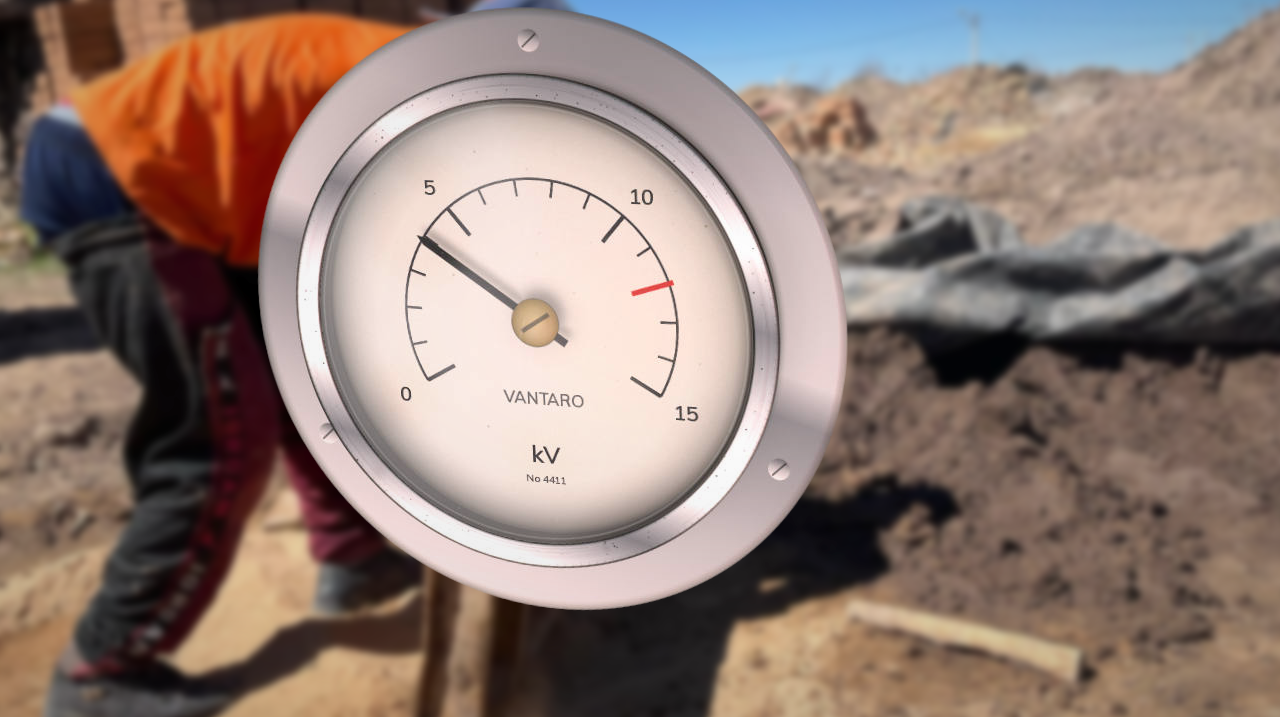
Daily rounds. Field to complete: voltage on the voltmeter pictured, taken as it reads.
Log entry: 4 kV
